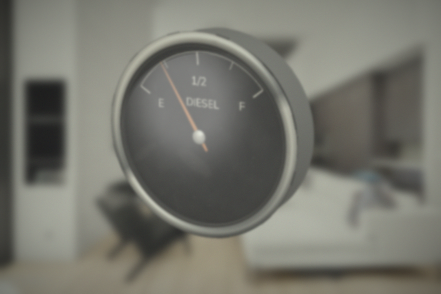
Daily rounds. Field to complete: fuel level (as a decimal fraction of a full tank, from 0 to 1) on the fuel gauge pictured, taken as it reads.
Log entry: 0.25
